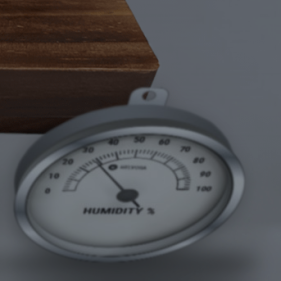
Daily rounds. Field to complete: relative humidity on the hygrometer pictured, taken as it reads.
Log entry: 30 %
